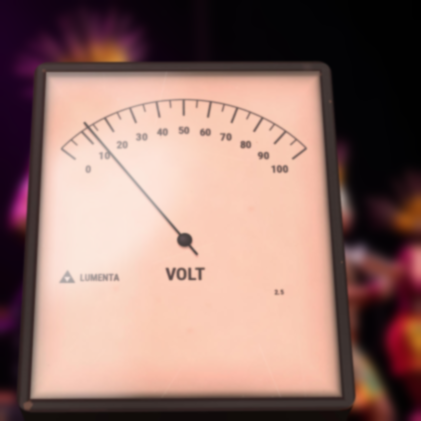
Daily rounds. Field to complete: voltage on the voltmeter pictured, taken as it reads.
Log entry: 12.5 V
